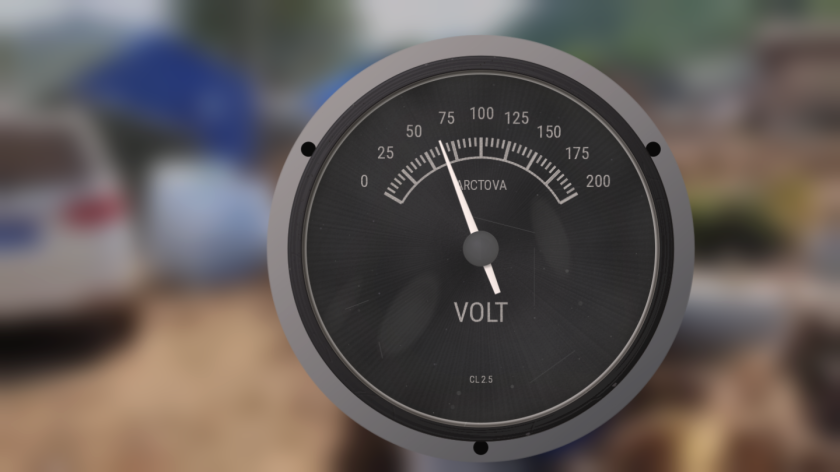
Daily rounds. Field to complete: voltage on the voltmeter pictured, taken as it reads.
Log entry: 65 V
